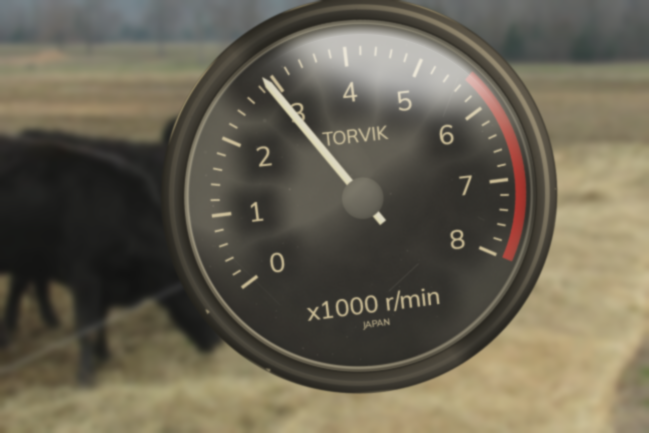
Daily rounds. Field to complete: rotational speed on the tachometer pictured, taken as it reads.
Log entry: 2900 rpm
